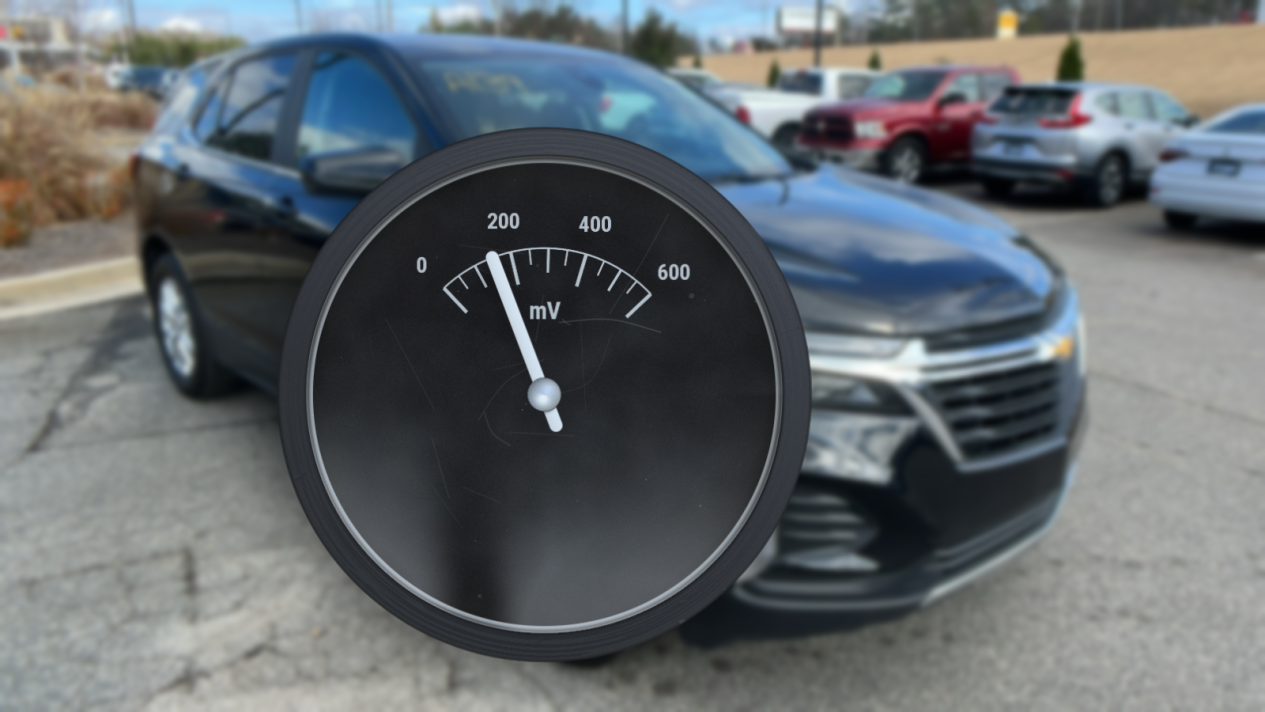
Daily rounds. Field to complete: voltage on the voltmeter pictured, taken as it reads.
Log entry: 150 mV
